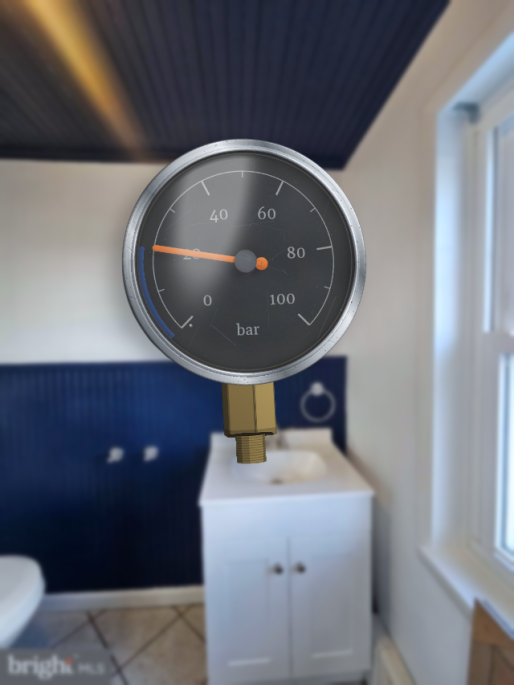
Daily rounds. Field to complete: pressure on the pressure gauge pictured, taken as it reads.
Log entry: 20 bar
